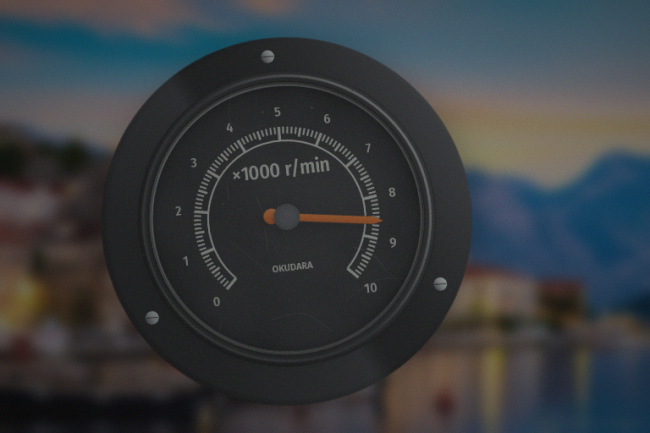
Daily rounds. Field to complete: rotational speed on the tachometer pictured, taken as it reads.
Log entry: 8600 rpm
